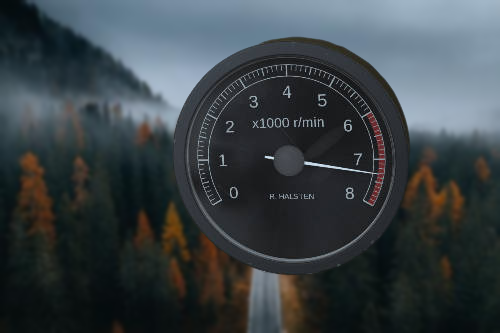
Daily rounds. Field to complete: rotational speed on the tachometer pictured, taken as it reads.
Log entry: 7300 rpm
